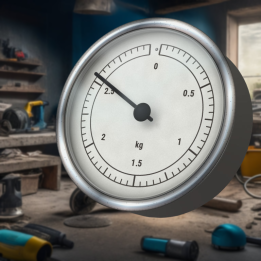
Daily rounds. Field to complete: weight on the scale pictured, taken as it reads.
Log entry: 2.55 kg
